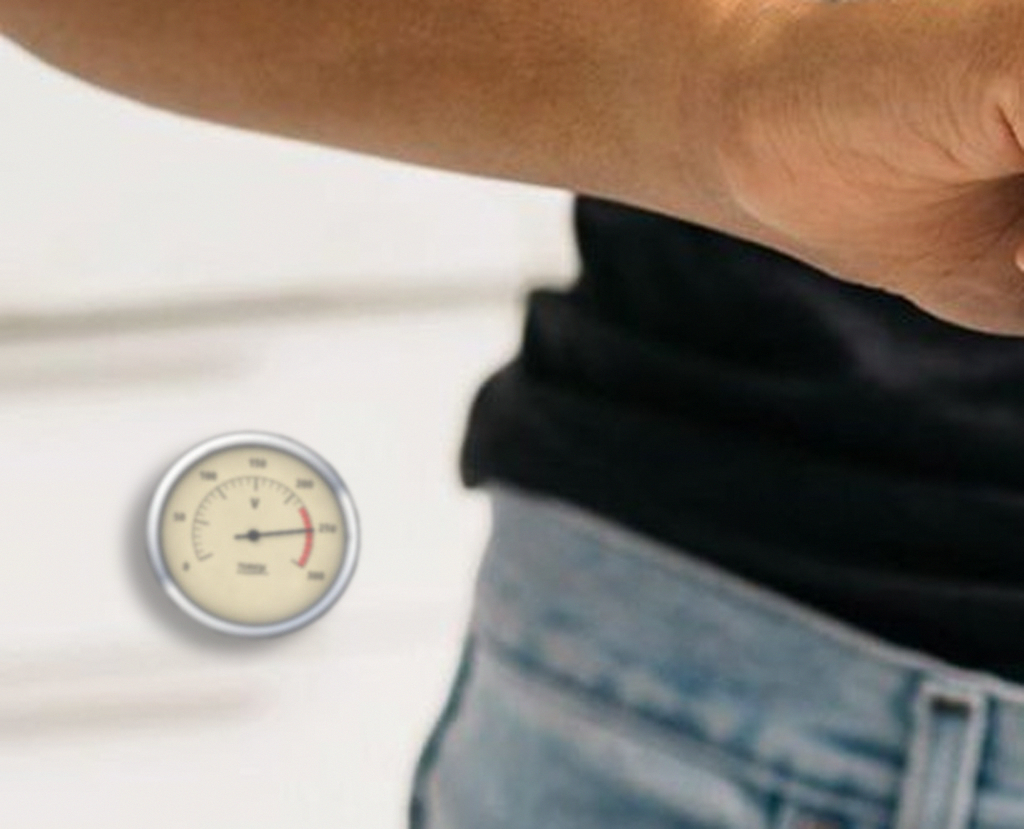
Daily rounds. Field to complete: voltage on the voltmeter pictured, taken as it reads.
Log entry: 250 V
